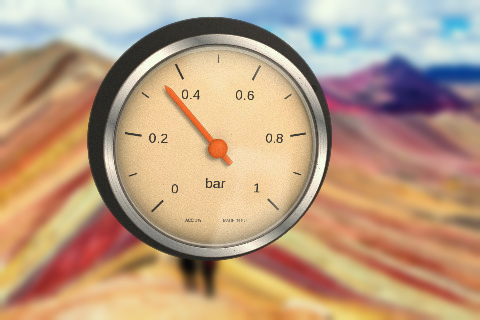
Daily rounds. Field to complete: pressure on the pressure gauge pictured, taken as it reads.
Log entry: 0.35 bar
